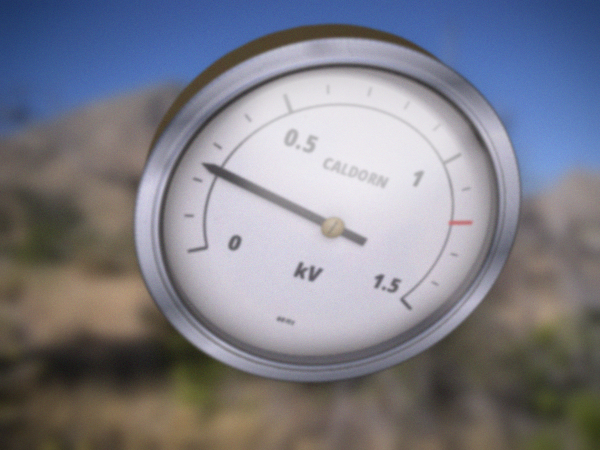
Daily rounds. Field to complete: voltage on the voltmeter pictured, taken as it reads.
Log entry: 0.25 kV
